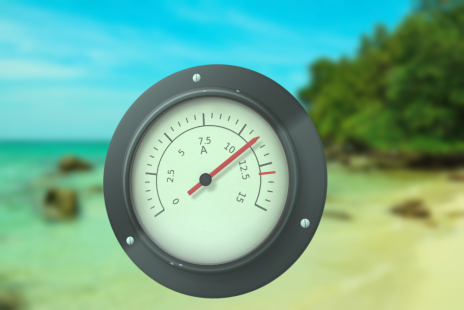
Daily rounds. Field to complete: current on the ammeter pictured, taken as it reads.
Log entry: 11 A
